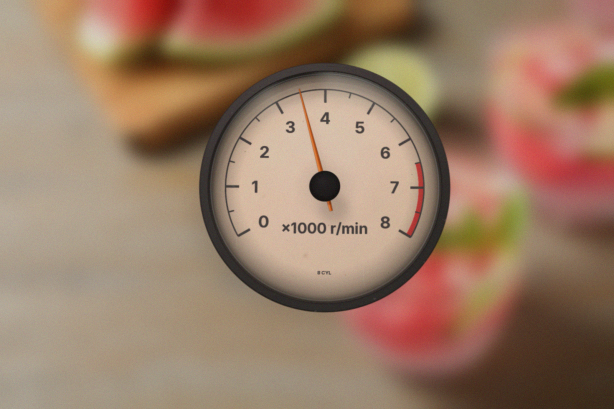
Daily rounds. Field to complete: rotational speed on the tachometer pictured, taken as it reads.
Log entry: 3500 rpm
